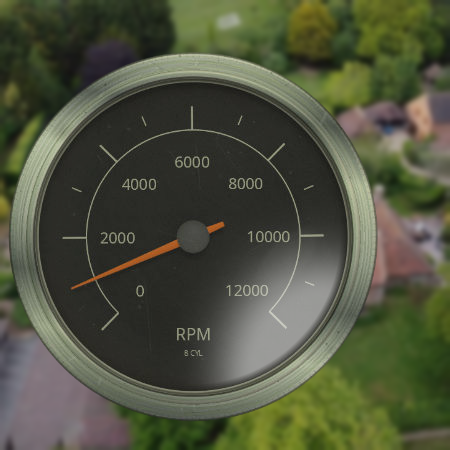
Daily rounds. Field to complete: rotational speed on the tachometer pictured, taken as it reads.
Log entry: 1000 rpm
